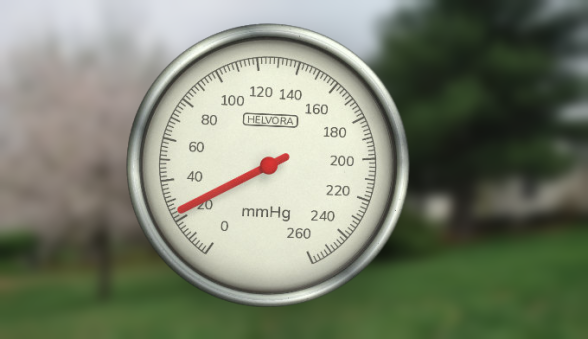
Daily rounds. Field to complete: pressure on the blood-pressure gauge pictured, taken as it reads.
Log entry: 24 mmHg
